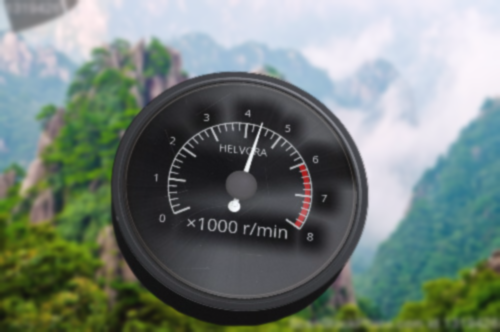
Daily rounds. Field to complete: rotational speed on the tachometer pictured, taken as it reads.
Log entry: 4400 rpm
